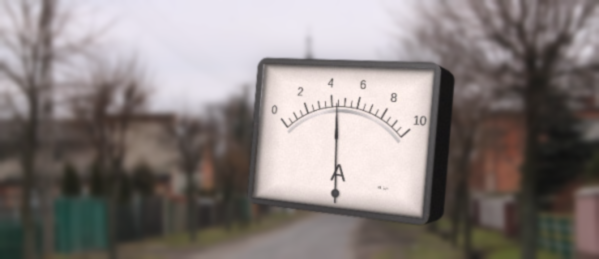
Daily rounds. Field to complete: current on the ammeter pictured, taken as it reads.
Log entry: 4.5 A
